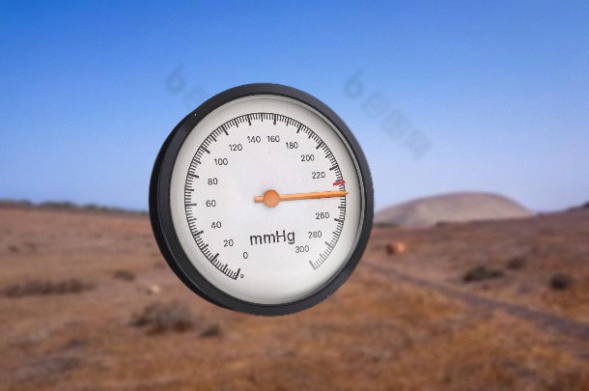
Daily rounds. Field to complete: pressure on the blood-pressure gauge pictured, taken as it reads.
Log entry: 240 mmHg
